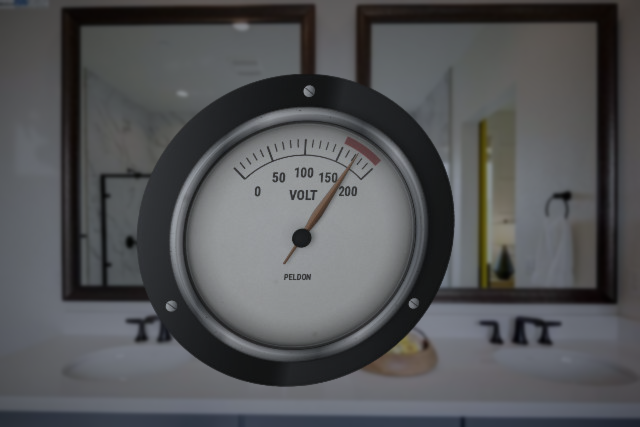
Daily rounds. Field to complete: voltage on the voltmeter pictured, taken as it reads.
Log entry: 170 V
